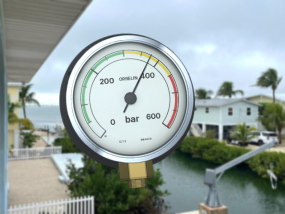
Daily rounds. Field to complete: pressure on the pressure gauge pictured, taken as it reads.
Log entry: 375 bar
